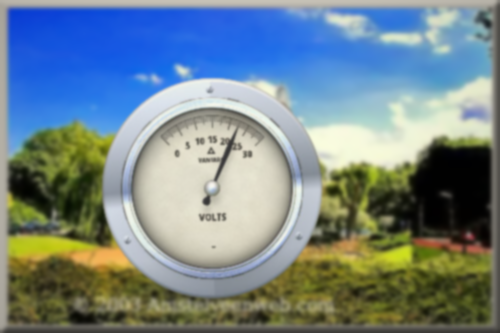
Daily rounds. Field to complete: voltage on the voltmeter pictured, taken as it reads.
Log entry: 22.5 V
